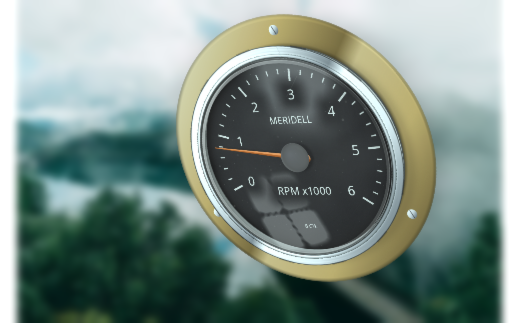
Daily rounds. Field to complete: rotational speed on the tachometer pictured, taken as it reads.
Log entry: 800 rpm
